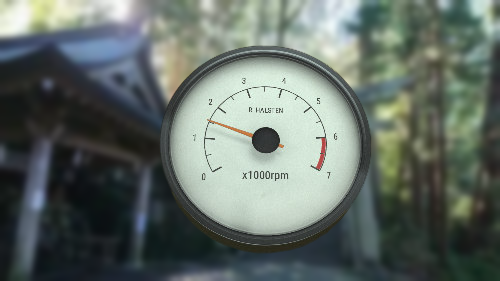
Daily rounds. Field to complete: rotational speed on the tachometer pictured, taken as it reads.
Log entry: 1500 rpm
